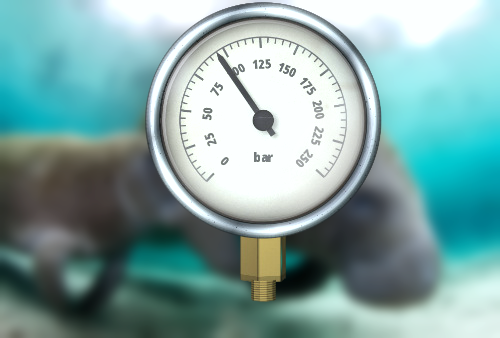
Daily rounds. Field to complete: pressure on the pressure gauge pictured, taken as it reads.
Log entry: 95 bar
